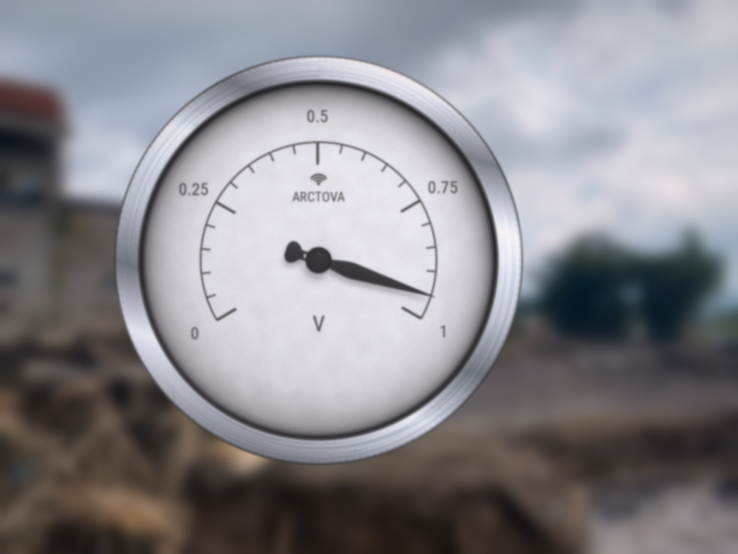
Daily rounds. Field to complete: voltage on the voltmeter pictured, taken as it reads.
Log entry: 0.95 V
